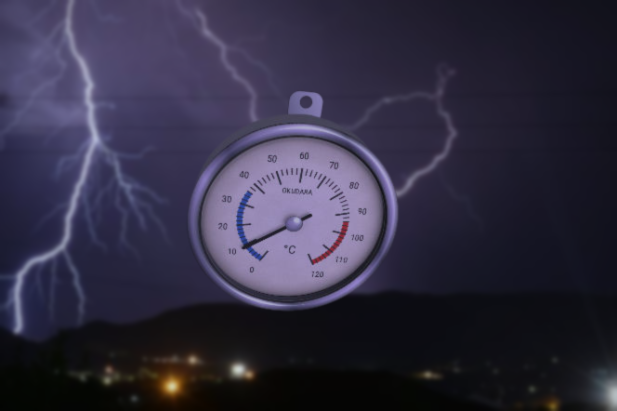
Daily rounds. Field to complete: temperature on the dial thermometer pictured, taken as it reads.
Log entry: 10 °C
